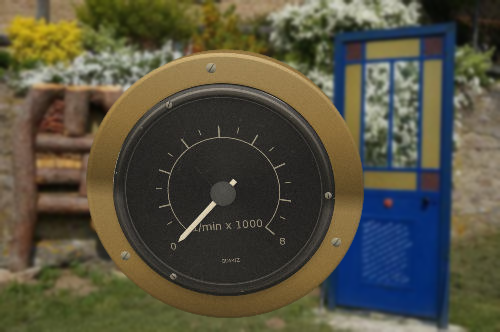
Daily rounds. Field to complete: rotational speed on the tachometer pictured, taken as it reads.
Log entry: 0 rpm
